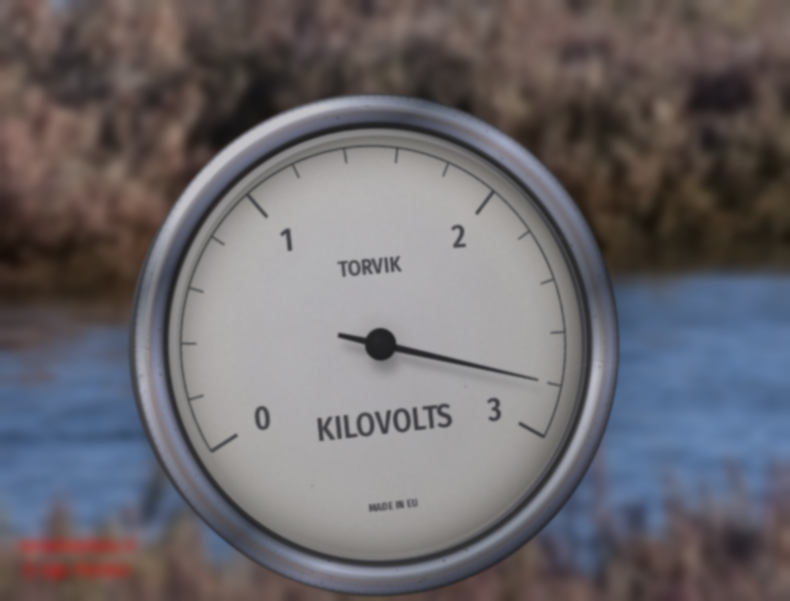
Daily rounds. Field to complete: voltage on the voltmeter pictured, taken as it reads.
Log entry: 2.8 kV
